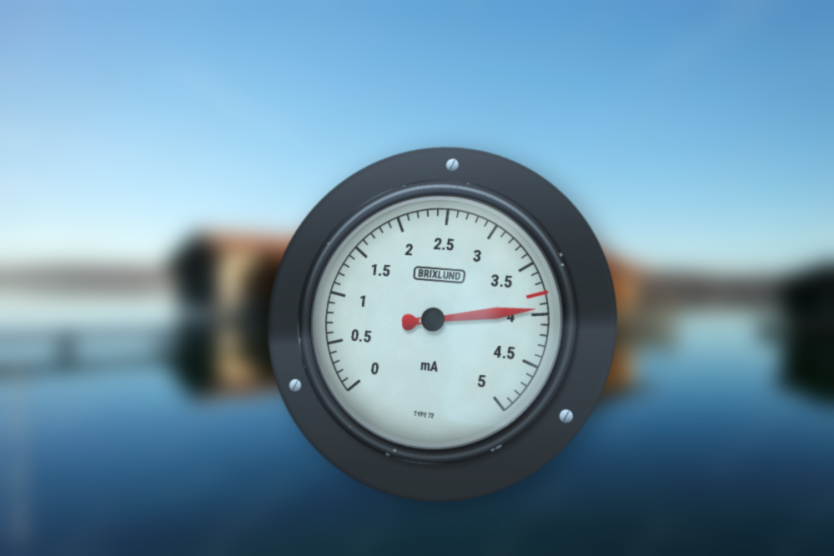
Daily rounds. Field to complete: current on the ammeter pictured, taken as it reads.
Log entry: 3.95 mA
